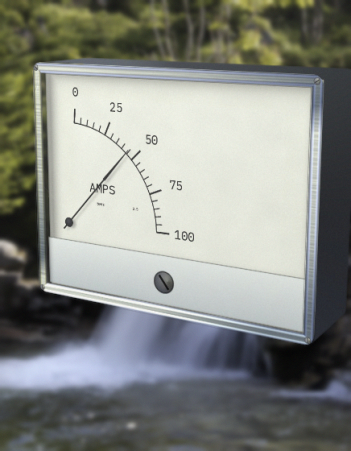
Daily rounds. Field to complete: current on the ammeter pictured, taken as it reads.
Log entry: 45 A
